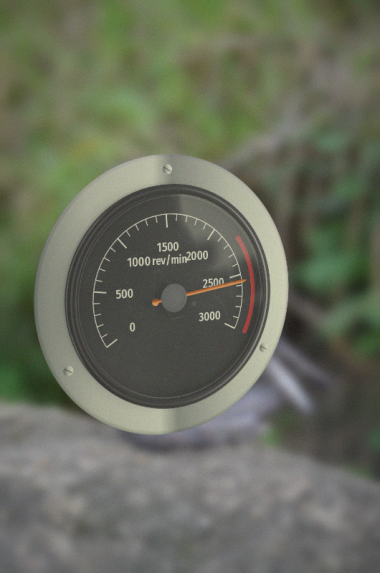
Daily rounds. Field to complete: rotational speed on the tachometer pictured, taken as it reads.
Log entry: 2550 rpm
